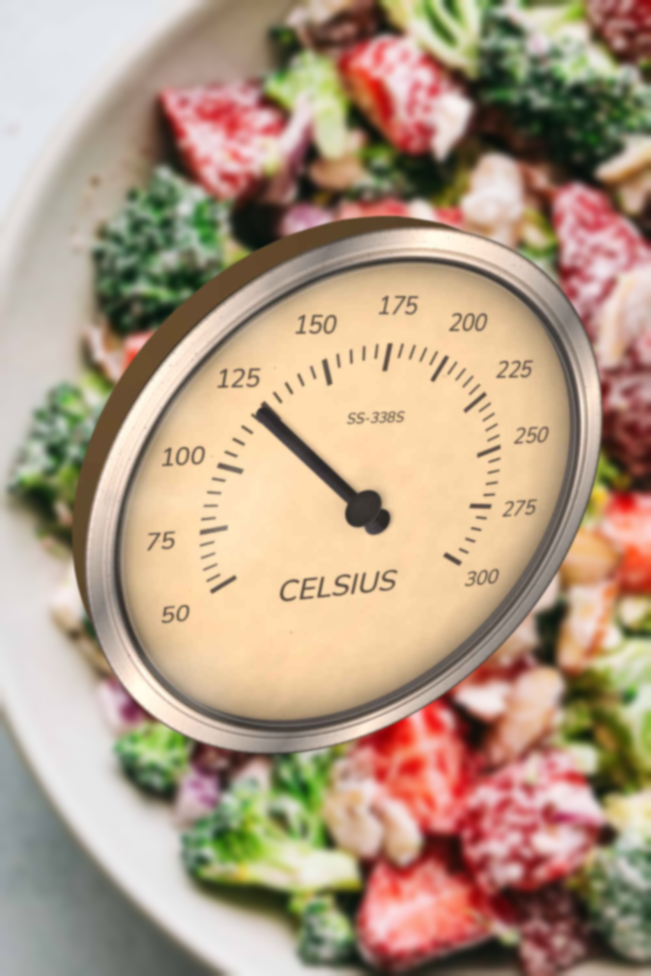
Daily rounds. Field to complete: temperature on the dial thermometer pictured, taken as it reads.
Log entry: 122.5 °C
